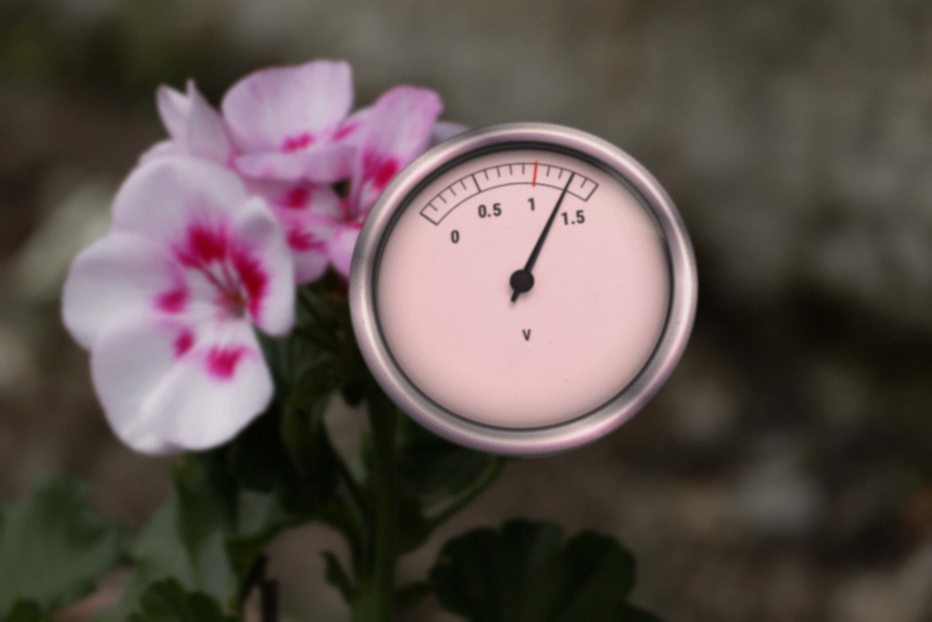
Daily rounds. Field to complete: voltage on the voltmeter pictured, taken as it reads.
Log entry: 1.3 V
